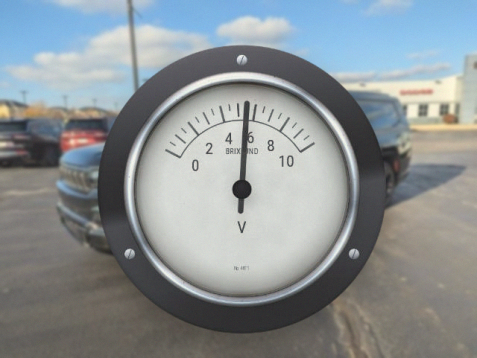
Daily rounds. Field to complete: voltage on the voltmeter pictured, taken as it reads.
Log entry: 5.5 V
